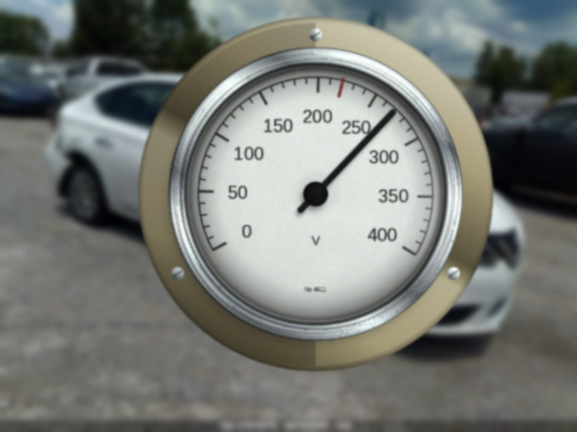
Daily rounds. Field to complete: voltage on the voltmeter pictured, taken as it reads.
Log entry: 270 V
